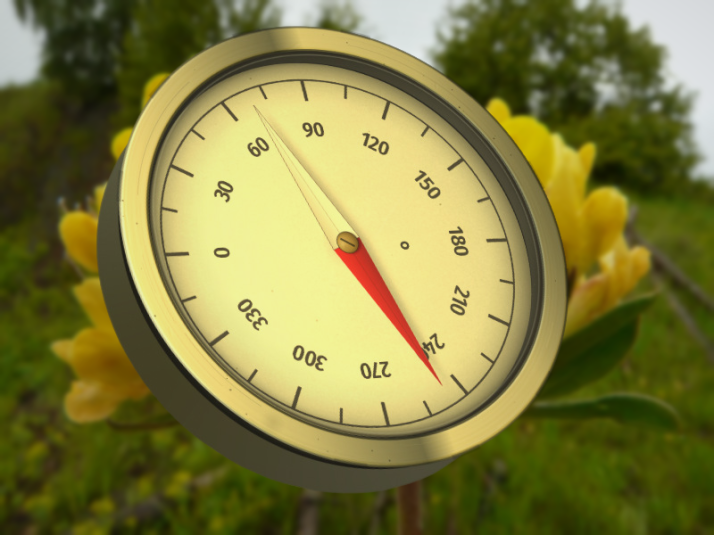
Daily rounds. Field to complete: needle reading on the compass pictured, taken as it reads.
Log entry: 247.5 °
